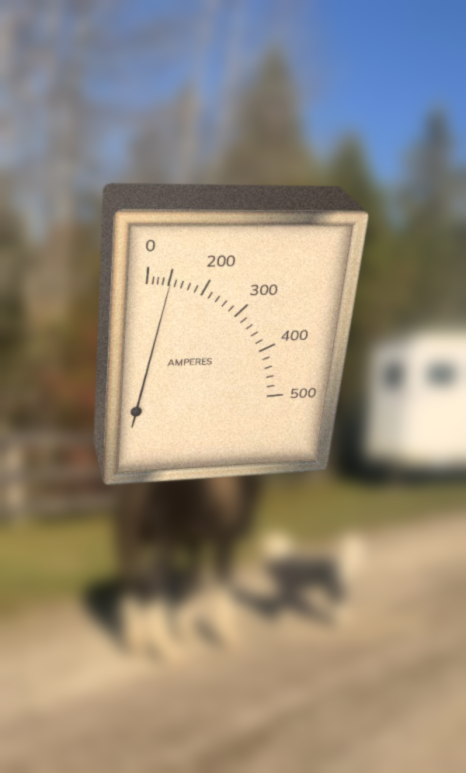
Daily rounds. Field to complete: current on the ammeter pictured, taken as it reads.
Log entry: 100 A
